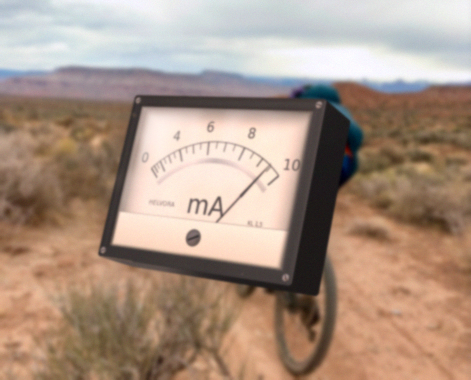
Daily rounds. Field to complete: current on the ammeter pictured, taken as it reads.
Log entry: 9.5 mA
